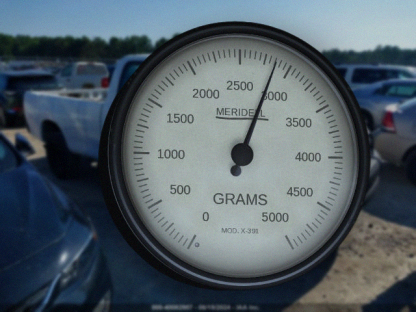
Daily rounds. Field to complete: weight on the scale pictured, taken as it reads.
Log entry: 2850 g
